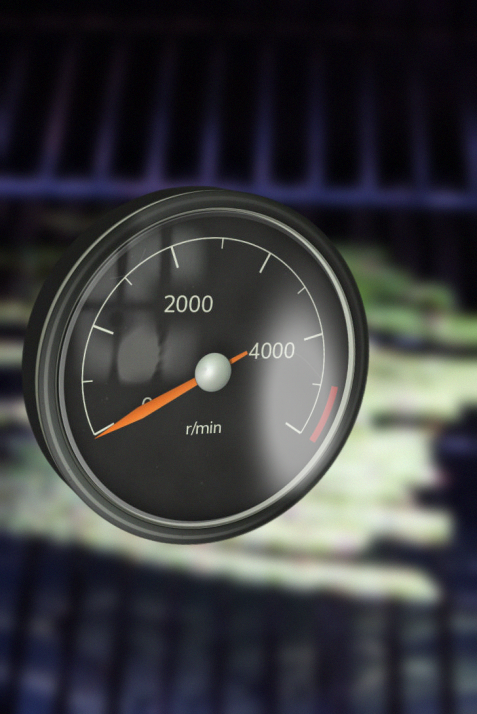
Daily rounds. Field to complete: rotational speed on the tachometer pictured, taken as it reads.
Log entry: 0 rpm
